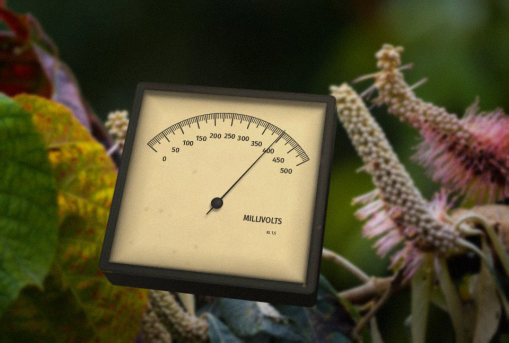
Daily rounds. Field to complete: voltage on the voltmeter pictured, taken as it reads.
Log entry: 400 mV
